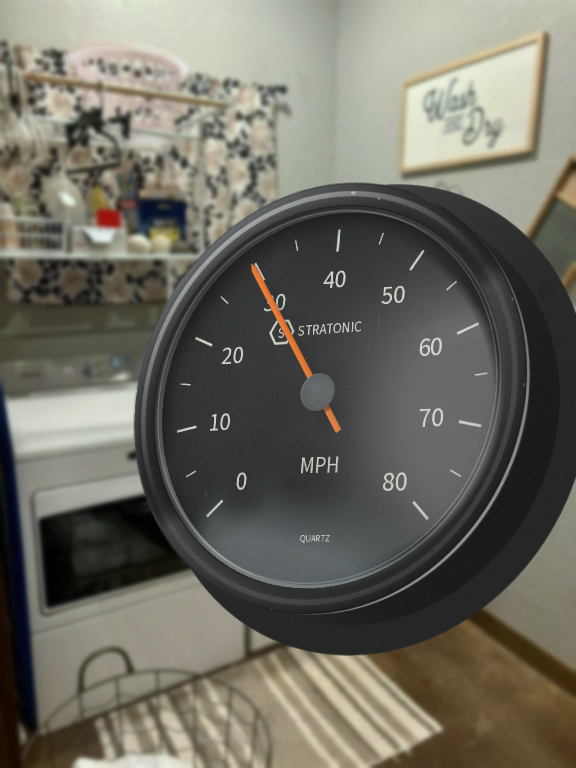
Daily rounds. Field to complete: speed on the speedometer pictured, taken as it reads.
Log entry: 30 mph
